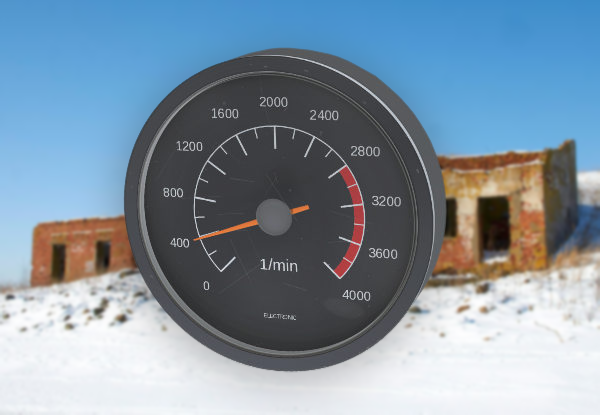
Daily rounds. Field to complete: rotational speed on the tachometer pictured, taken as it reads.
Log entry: 400 rpm
